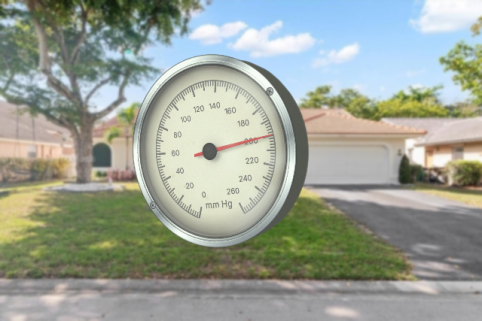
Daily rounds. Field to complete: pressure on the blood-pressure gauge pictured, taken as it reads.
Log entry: 200 mmHg
